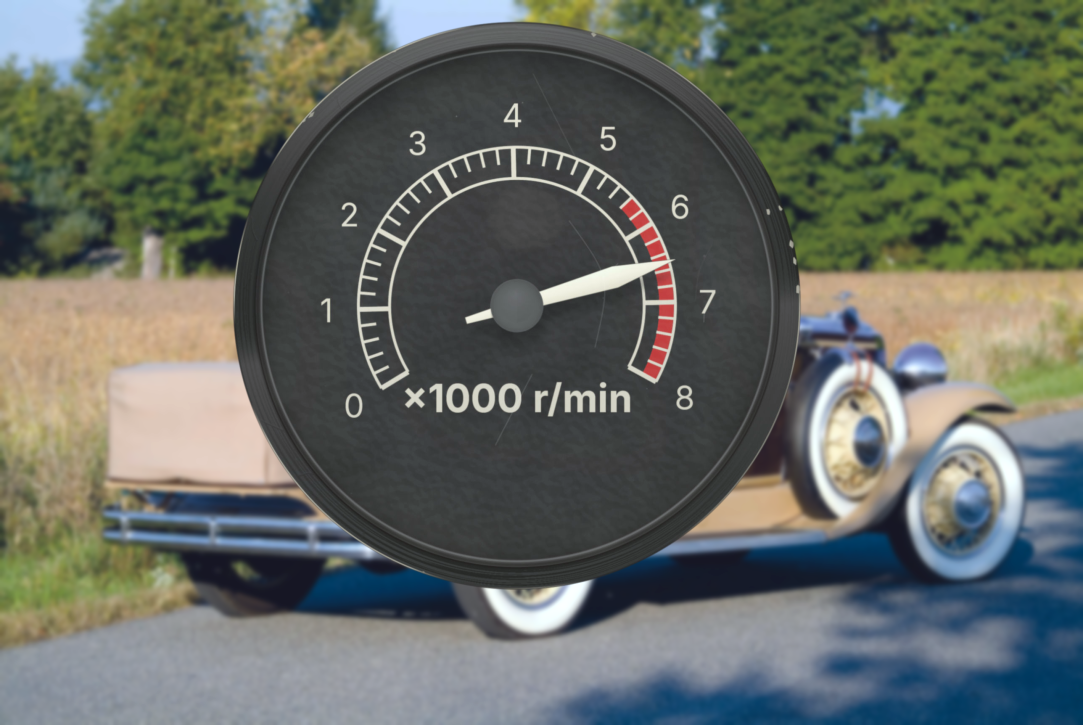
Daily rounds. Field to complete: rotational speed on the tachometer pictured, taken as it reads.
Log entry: 6500 rpm
